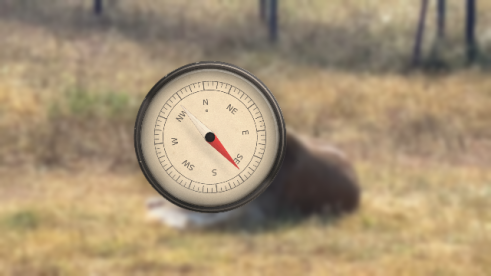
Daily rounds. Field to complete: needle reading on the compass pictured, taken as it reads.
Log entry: 145 °
